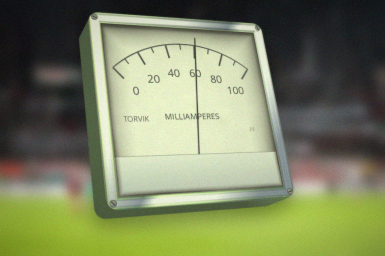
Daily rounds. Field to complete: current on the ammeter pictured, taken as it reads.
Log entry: 60 mA
